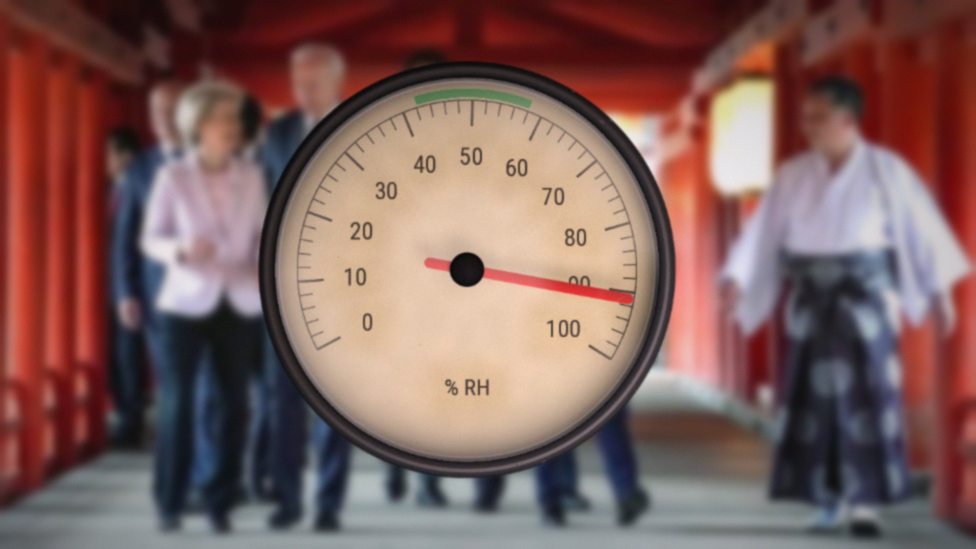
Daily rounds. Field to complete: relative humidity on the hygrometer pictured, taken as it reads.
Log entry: 91 %
